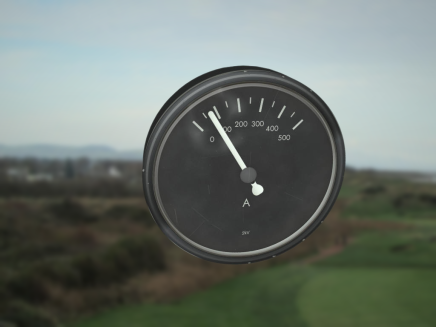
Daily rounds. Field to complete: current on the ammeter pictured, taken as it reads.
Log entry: 75 A
